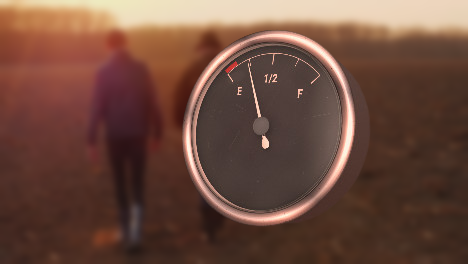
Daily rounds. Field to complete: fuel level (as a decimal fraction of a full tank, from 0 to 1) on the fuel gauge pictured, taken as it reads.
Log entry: 0.25
